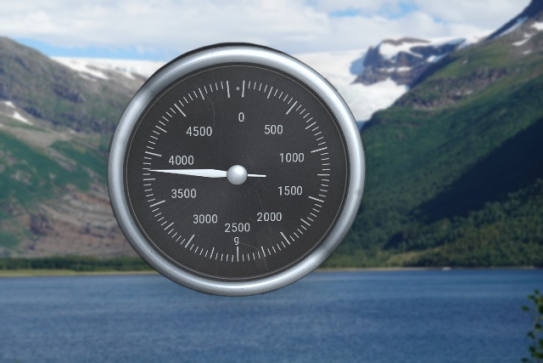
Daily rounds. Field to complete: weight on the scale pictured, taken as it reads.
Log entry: 3850 g
